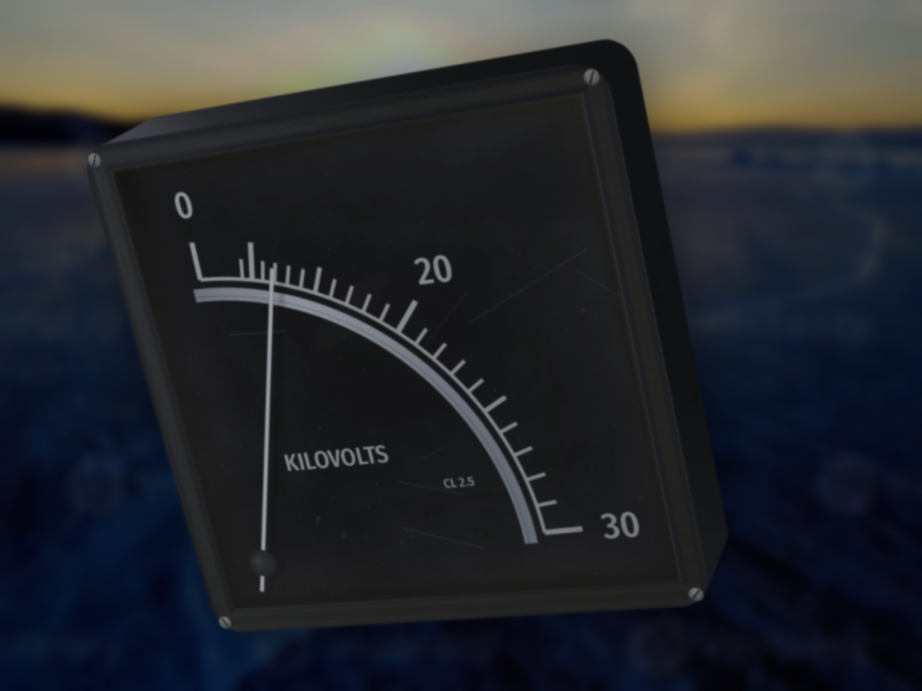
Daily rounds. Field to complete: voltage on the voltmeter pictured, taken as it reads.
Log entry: 12 kV
